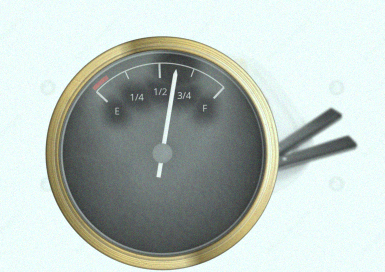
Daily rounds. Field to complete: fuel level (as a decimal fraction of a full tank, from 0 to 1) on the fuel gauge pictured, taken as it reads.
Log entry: 0.625
